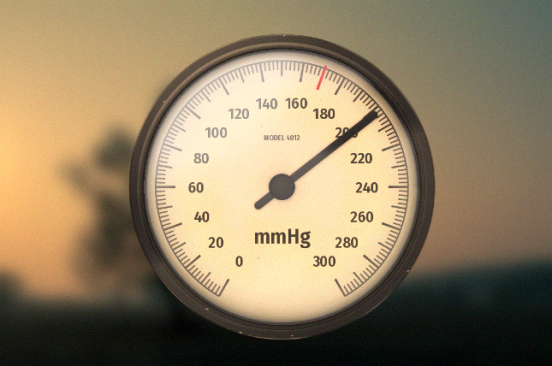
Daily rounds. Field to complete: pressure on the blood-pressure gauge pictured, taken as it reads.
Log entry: 202 mmHg
